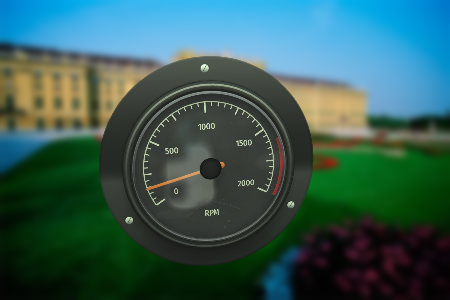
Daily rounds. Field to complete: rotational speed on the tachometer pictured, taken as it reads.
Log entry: 150 rpm
